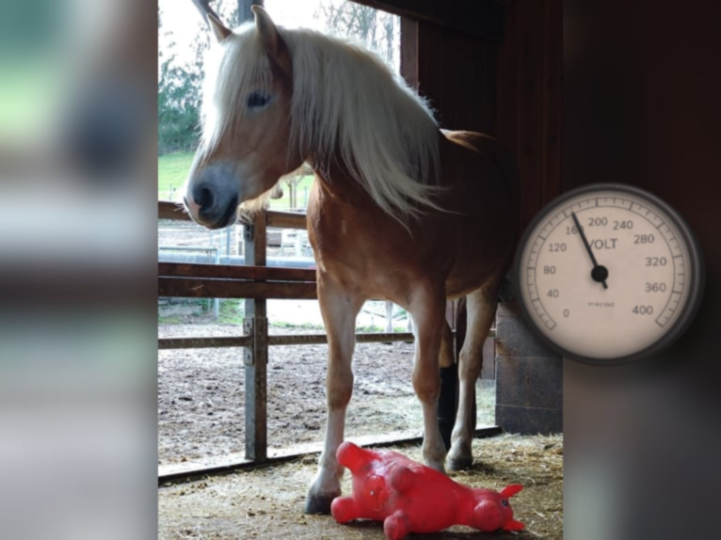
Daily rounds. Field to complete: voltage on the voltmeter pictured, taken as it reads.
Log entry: 170 V
